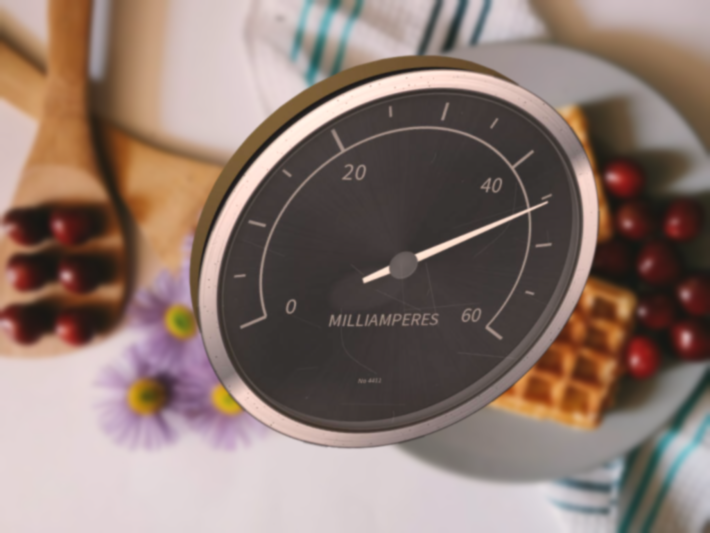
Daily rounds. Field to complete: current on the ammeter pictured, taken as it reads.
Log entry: 45 mA
